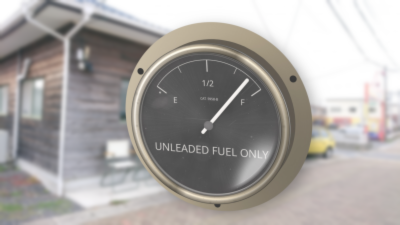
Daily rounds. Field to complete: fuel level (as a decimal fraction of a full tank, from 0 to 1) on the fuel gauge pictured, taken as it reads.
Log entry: 0.875
